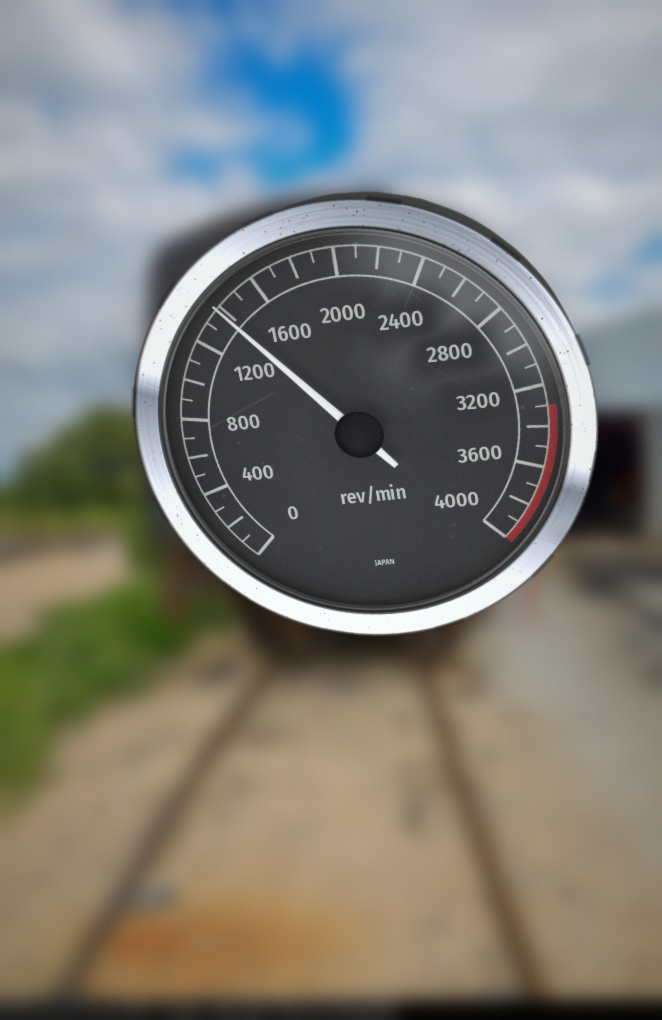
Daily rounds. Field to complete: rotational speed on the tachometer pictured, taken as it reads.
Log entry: 1400 rpm
